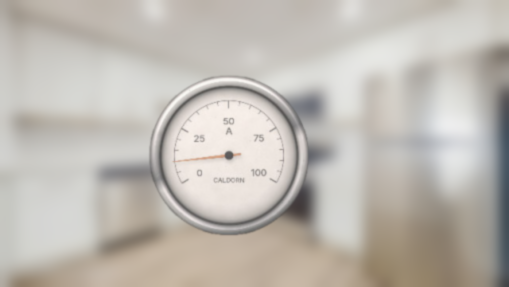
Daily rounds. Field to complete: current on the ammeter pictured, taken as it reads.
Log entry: 10 A
